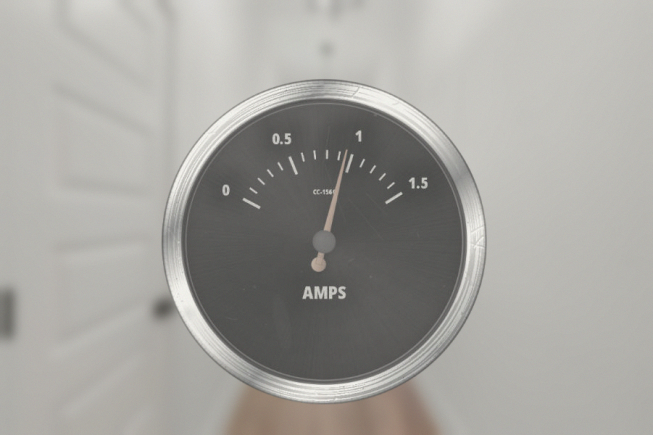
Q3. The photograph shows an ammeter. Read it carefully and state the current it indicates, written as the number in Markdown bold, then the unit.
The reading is **0.95** A
